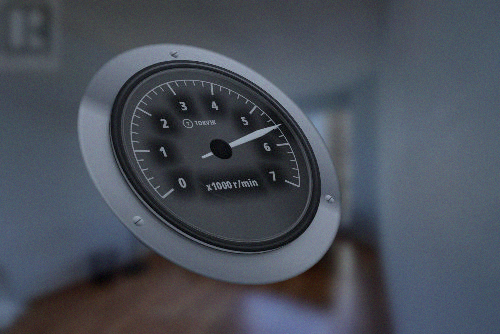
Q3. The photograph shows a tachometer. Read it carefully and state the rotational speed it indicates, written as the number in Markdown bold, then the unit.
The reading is **5600** rpm
